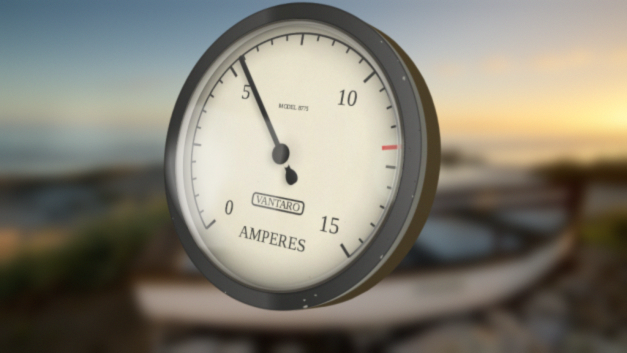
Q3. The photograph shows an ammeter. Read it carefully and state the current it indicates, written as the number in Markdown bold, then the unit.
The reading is **5.5** A
